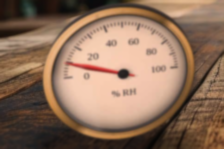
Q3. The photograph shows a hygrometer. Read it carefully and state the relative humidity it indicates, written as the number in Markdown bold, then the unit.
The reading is **10** %
